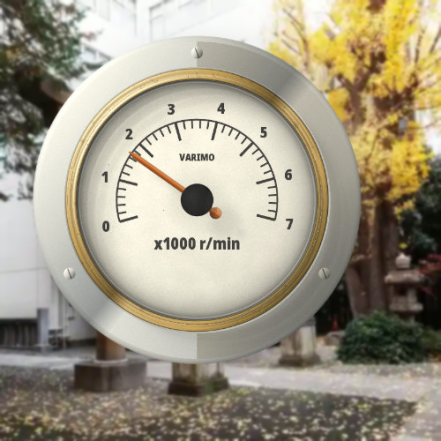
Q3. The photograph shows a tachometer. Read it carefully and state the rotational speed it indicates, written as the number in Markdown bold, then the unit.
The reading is **1700** rpm
